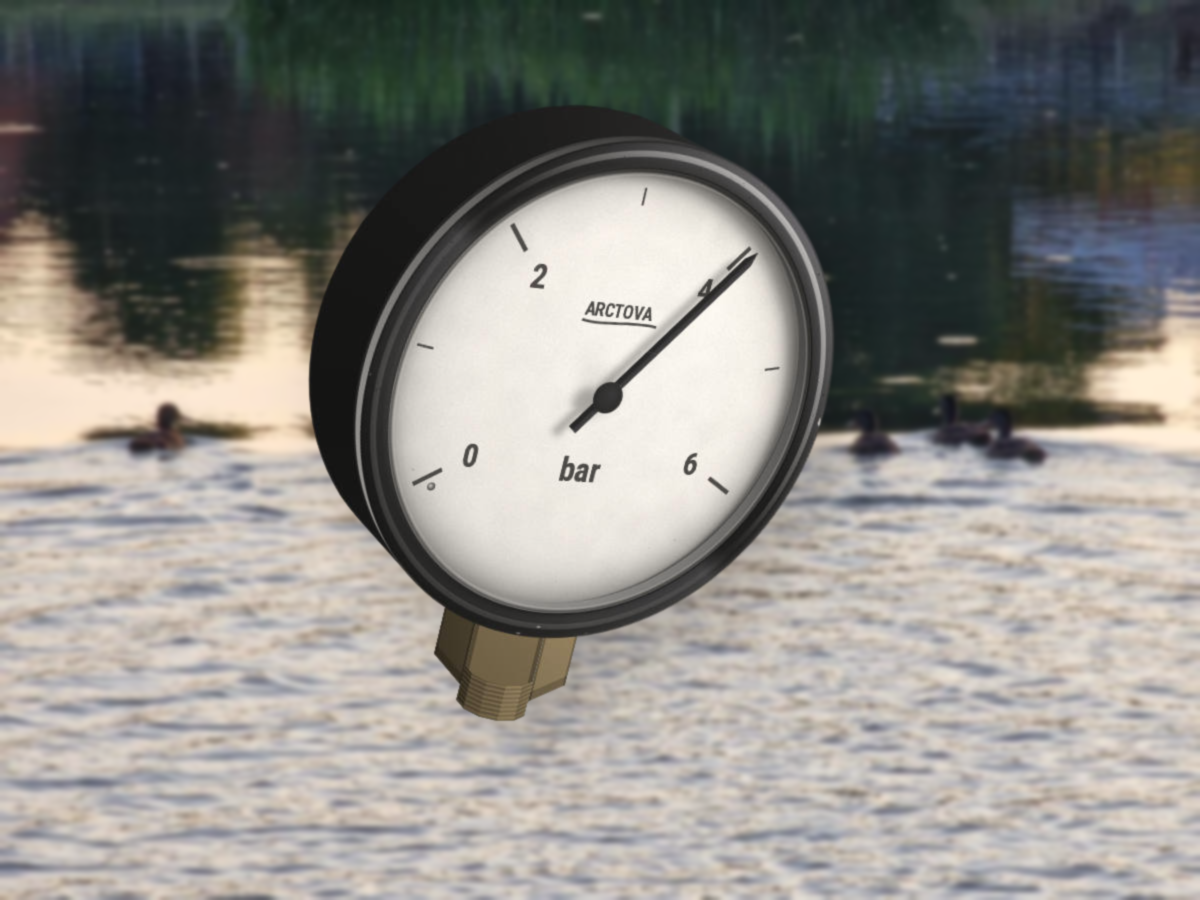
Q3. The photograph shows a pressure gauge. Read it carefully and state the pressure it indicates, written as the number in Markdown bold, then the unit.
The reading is **4** bar
